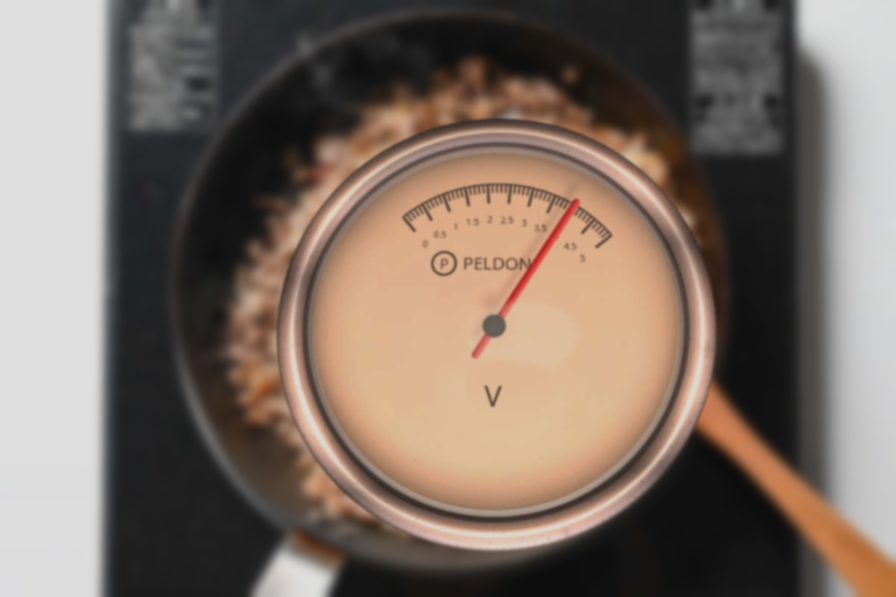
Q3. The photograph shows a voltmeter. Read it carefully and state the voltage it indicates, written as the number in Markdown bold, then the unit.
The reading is **4** V
